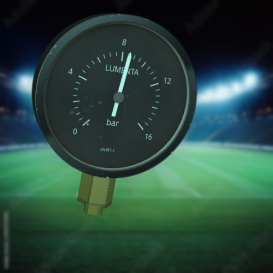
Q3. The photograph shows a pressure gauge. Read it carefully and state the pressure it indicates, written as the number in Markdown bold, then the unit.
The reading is **8.5** bar
